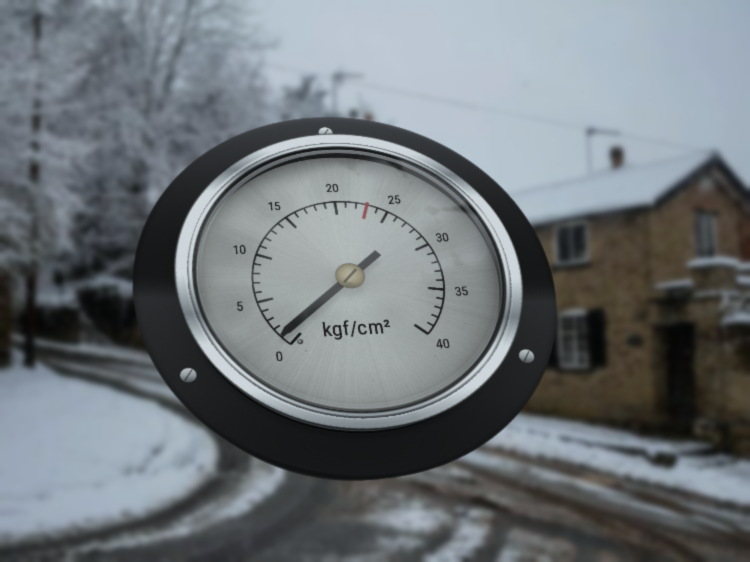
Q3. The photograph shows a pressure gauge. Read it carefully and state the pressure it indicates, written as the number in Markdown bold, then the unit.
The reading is **1** kg/cm²
